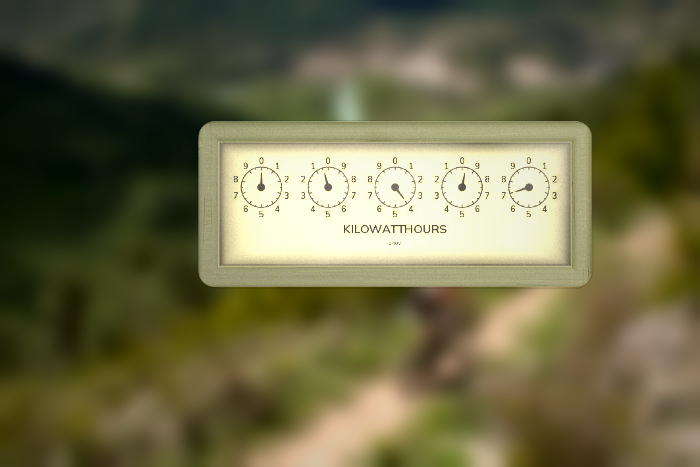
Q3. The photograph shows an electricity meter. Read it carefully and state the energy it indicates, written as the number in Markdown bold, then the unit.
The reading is **397** kWh
